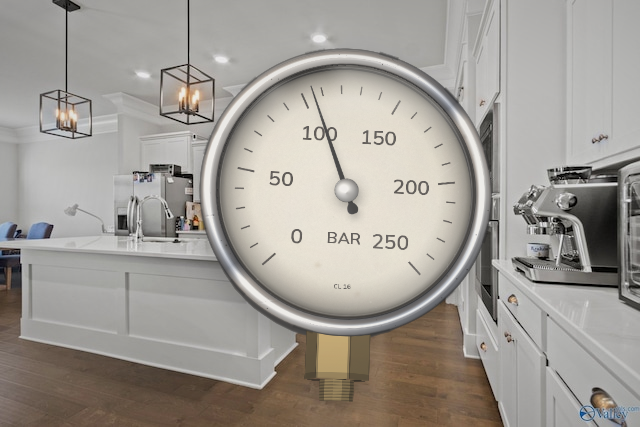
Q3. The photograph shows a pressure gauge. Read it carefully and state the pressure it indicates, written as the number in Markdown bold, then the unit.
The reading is **105** bar
